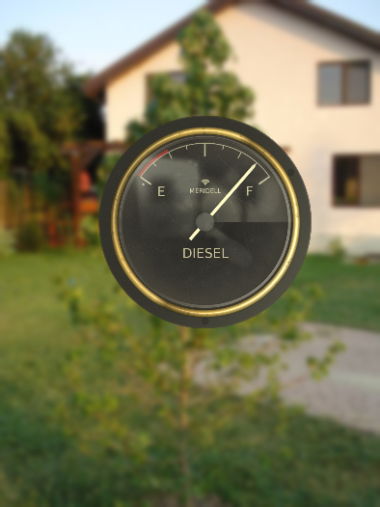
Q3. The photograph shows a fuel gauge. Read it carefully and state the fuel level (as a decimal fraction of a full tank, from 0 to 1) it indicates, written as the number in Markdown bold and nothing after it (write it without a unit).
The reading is **0.875**
